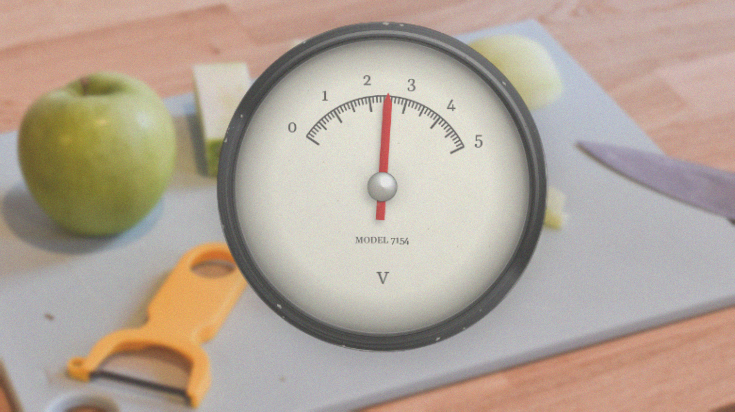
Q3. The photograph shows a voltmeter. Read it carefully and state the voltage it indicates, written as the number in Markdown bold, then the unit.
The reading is **2.5** V
